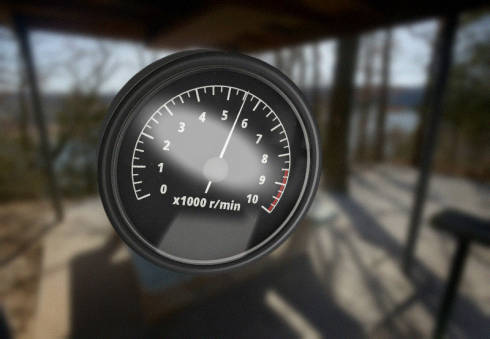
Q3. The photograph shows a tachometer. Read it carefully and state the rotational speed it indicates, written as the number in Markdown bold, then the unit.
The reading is **5500** rpm
